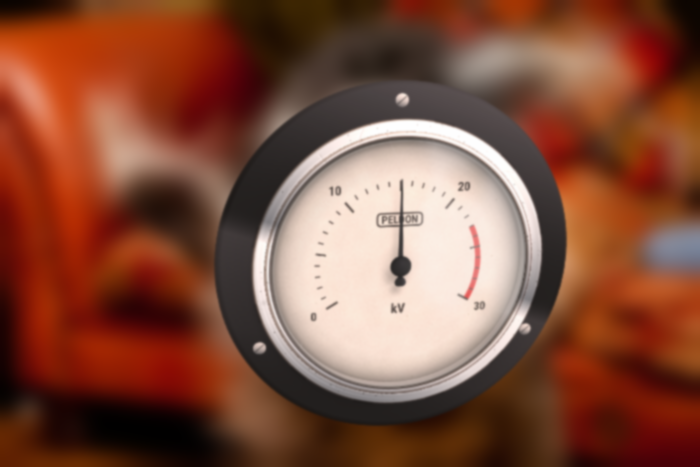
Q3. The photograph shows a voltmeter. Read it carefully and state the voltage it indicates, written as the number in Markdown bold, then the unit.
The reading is **15** kV
